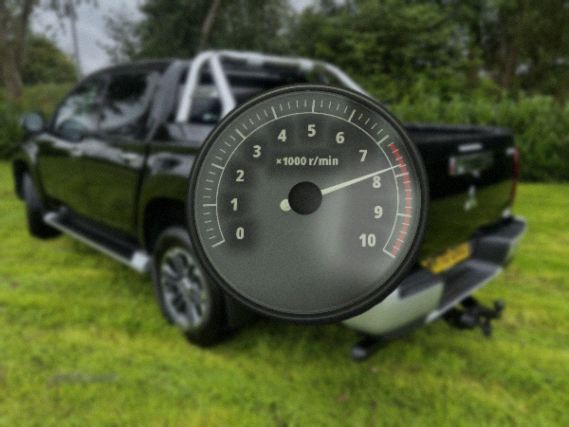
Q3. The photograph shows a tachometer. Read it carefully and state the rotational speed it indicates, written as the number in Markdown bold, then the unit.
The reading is **7800** rpm
